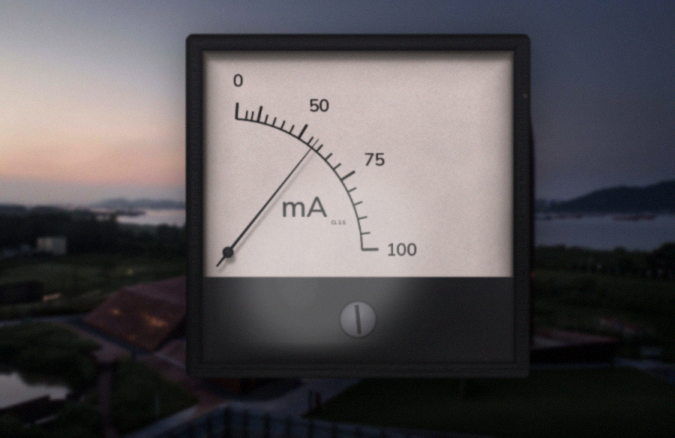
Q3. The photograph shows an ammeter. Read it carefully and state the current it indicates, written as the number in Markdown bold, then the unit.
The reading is **57.5** mA
